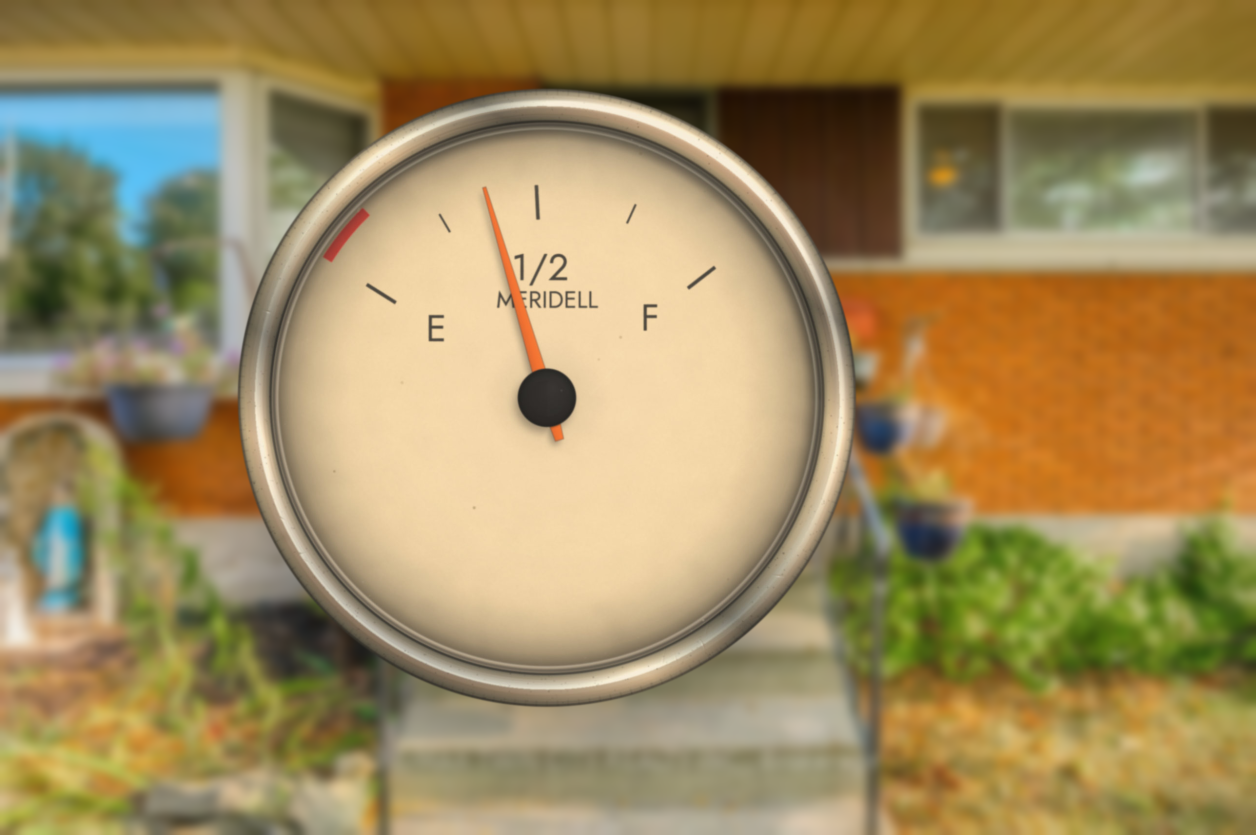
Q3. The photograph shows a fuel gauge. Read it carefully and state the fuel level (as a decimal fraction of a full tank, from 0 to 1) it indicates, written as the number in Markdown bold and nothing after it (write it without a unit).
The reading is **0.375**
